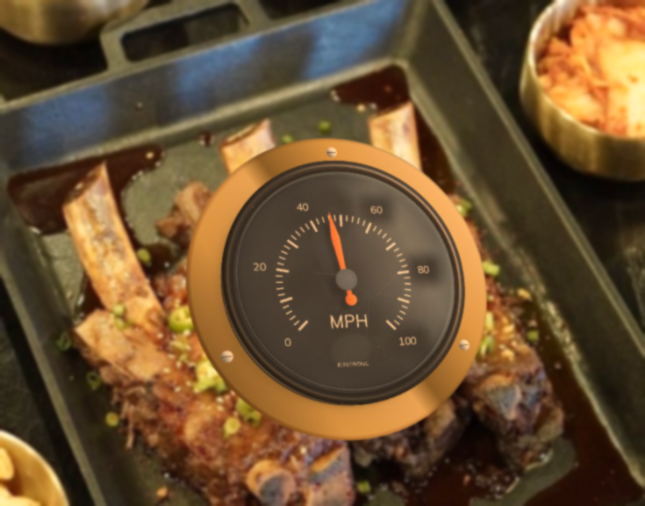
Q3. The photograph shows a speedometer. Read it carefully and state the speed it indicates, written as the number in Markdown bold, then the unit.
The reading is **46** mph
